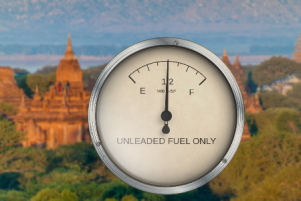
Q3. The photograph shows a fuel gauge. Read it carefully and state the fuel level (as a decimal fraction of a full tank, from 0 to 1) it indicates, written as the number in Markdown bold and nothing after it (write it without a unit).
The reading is **0.5**
